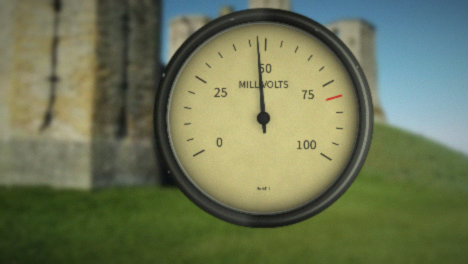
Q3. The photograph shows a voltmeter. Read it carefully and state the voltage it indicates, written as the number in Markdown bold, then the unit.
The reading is **47.5** mV
